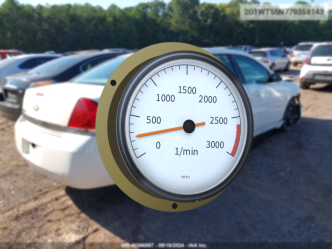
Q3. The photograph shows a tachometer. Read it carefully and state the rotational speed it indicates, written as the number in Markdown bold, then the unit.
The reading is **250** rpm
